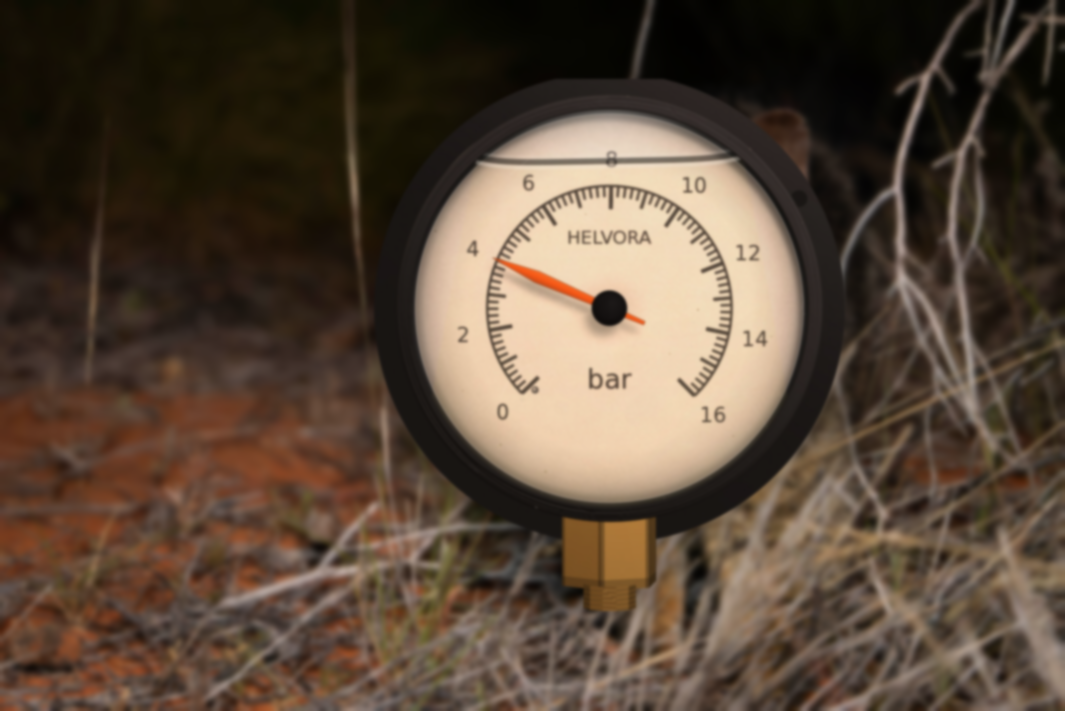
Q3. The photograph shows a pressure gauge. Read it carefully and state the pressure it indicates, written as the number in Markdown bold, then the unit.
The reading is **4** bar
